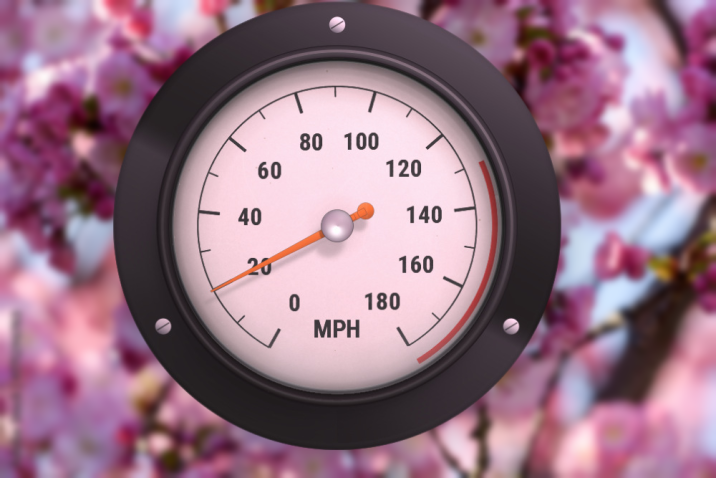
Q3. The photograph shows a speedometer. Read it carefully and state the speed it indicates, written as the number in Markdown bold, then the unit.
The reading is **20** mph
